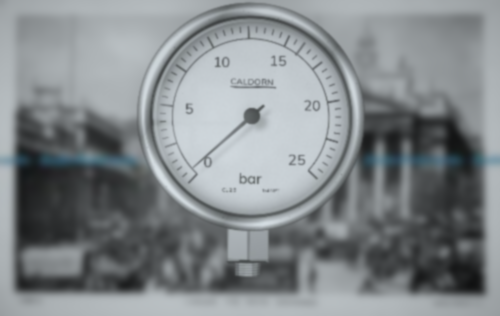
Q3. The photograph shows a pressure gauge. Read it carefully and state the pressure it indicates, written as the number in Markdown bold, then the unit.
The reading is **0.5** bar
